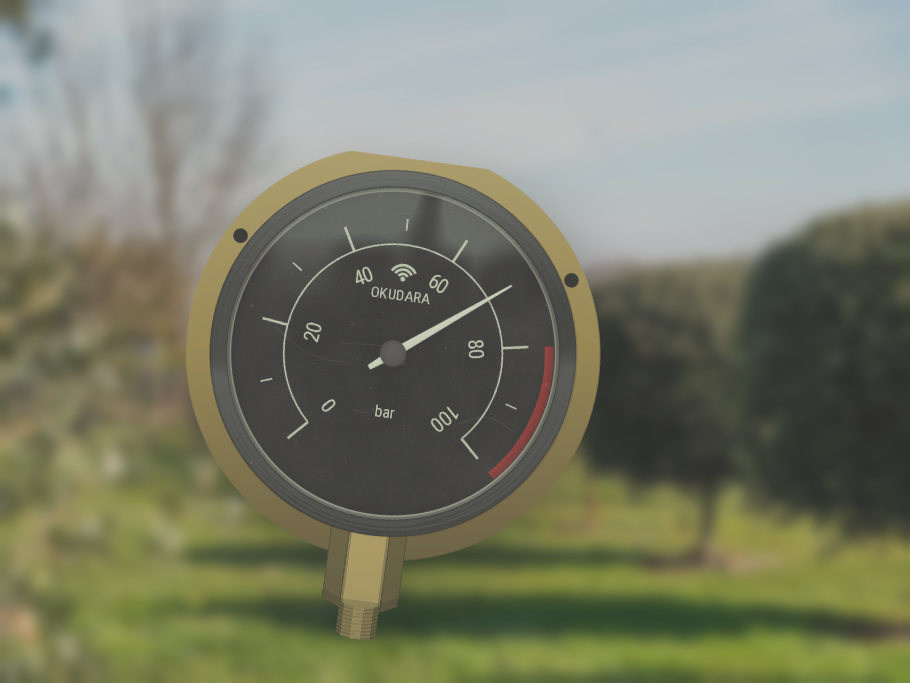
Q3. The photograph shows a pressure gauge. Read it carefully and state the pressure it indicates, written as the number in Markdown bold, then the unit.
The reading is **70** bar
